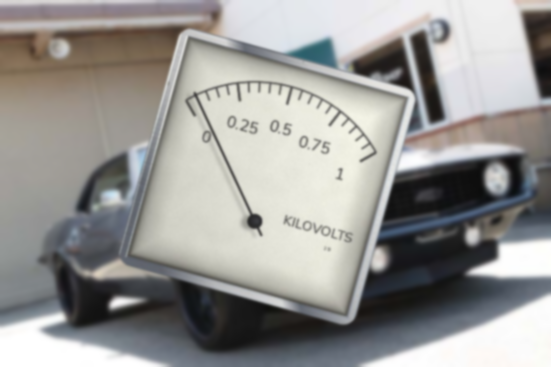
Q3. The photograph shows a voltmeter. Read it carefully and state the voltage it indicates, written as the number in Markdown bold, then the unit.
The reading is **0.05** kV
